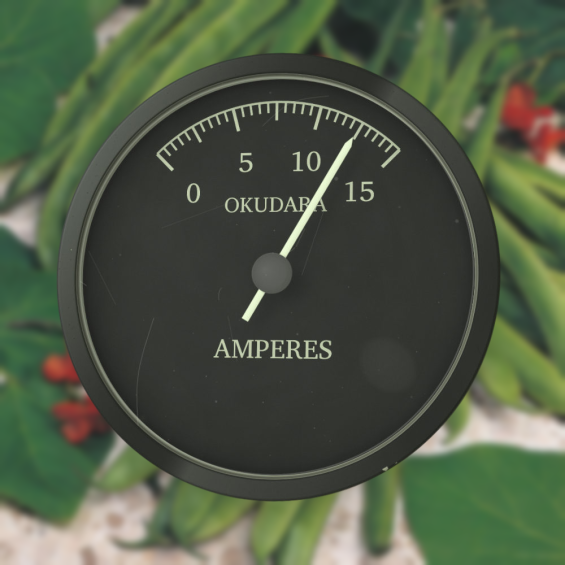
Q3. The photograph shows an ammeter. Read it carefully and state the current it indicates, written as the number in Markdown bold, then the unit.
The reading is **12.5** A
